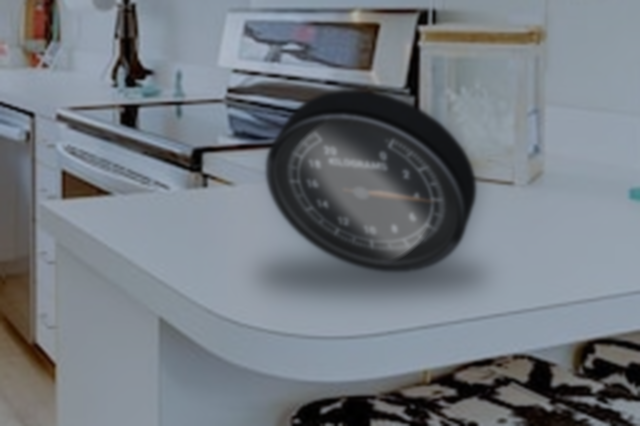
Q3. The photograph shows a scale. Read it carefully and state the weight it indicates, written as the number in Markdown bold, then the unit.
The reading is **4** kg
